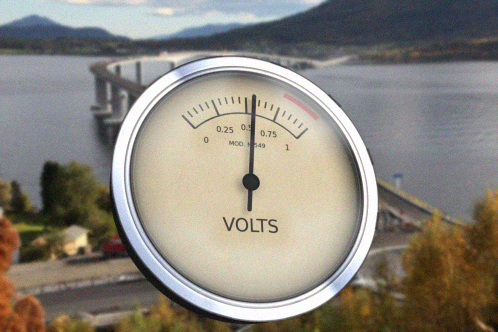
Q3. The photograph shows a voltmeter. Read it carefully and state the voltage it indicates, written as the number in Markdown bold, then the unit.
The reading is **0.55** V
